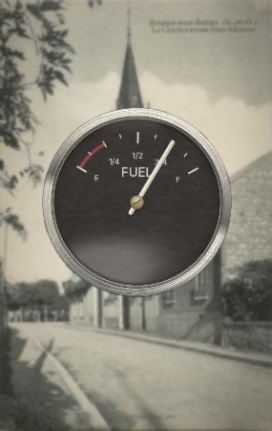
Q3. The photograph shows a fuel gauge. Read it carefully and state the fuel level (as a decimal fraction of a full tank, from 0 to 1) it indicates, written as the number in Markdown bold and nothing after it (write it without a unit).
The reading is **0.75**
